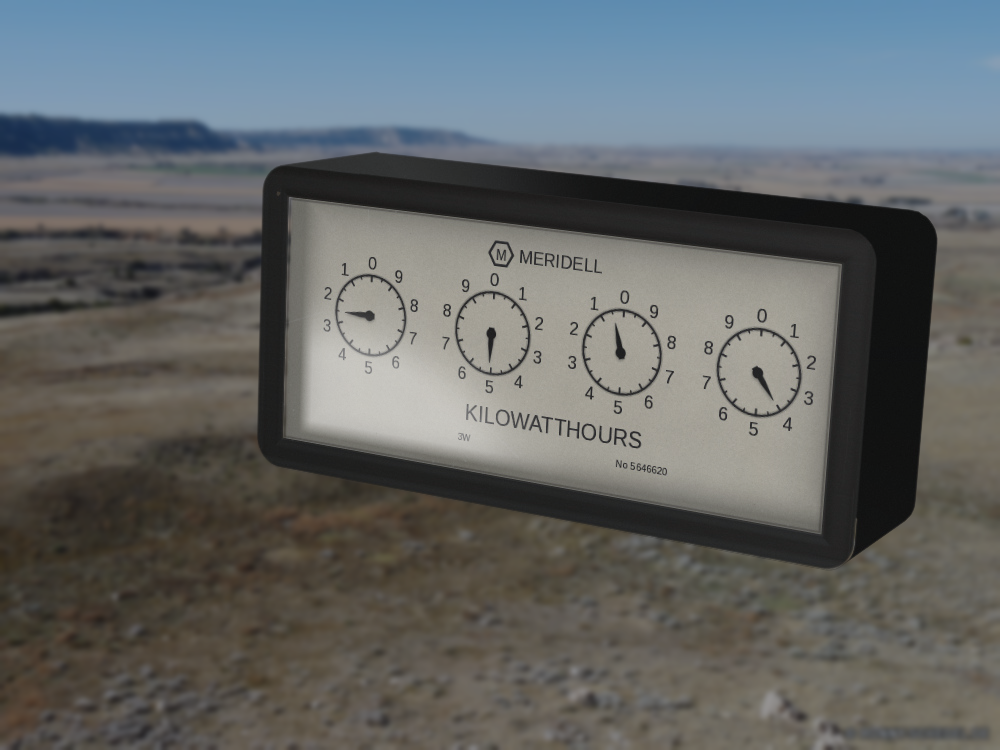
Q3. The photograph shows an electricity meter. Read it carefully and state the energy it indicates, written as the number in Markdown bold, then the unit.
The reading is **2504** kWh
